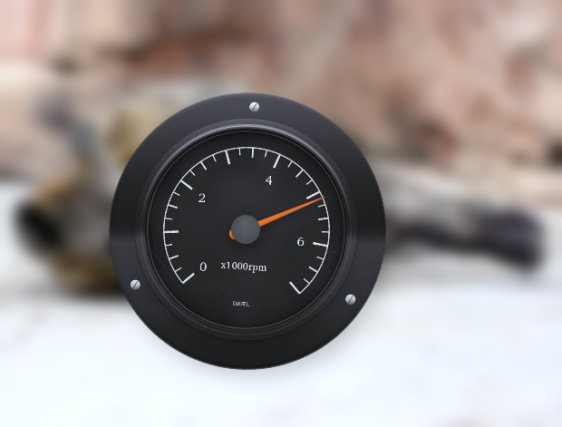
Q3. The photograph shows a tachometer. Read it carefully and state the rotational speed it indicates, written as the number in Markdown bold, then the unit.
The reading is **5125** rpm
